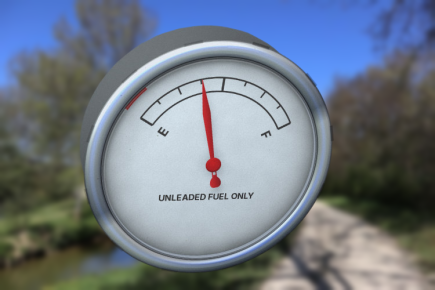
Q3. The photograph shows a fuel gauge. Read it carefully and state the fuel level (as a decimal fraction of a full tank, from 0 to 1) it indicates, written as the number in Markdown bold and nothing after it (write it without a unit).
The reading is **0.375**
